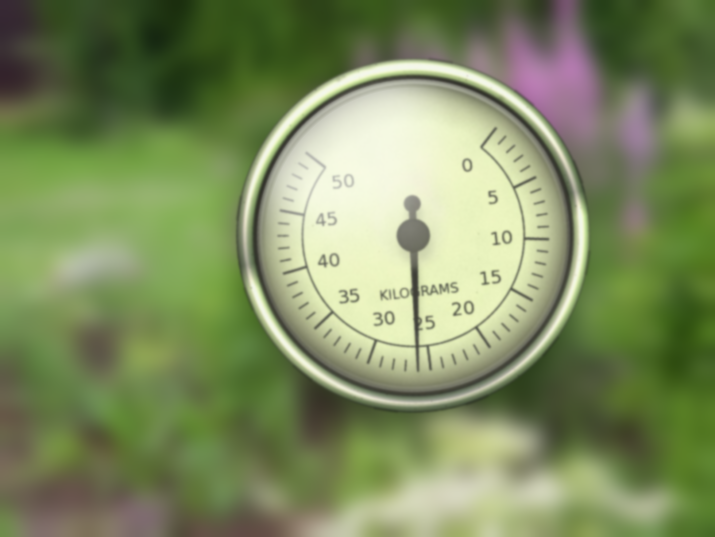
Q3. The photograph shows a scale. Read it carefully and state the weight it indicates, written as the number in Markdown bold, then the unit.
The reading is **26** kg
